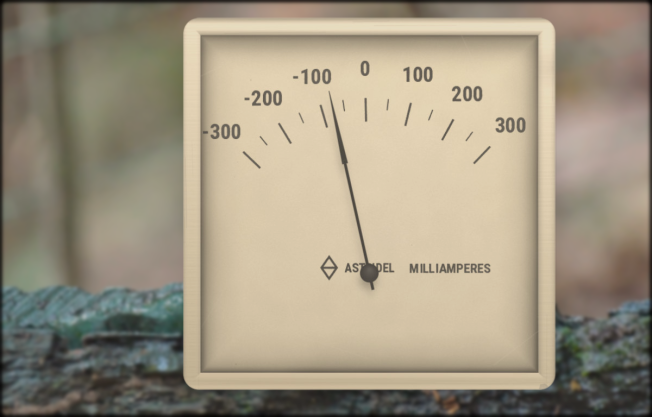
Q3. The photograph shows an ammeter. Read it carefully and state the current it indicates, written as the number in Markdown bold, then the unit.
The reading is **-75** mA
